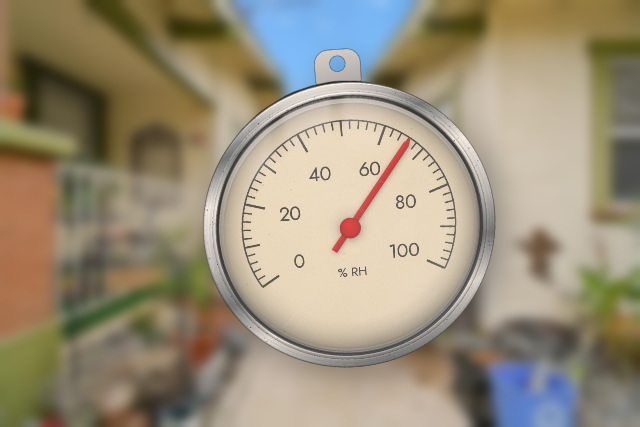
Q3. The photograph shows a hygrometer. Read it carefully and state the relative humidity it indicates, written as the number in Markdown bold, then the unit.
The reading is **66** %
